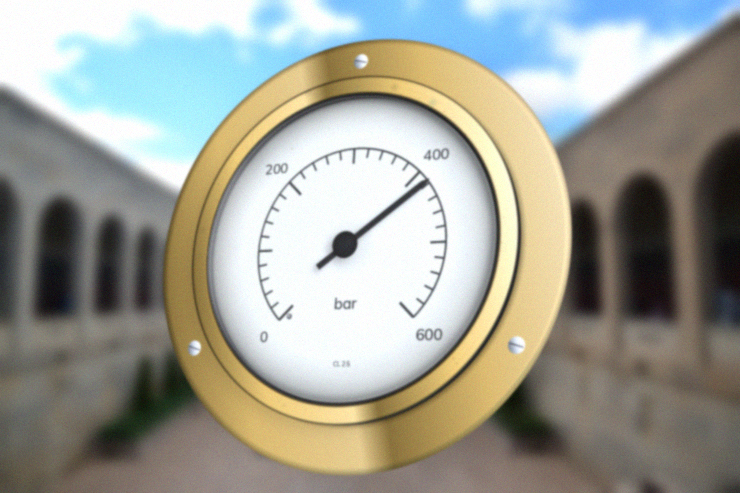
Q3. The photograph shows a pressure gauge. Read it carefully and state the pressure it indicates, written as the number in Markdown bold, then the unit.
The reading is **420** bar
